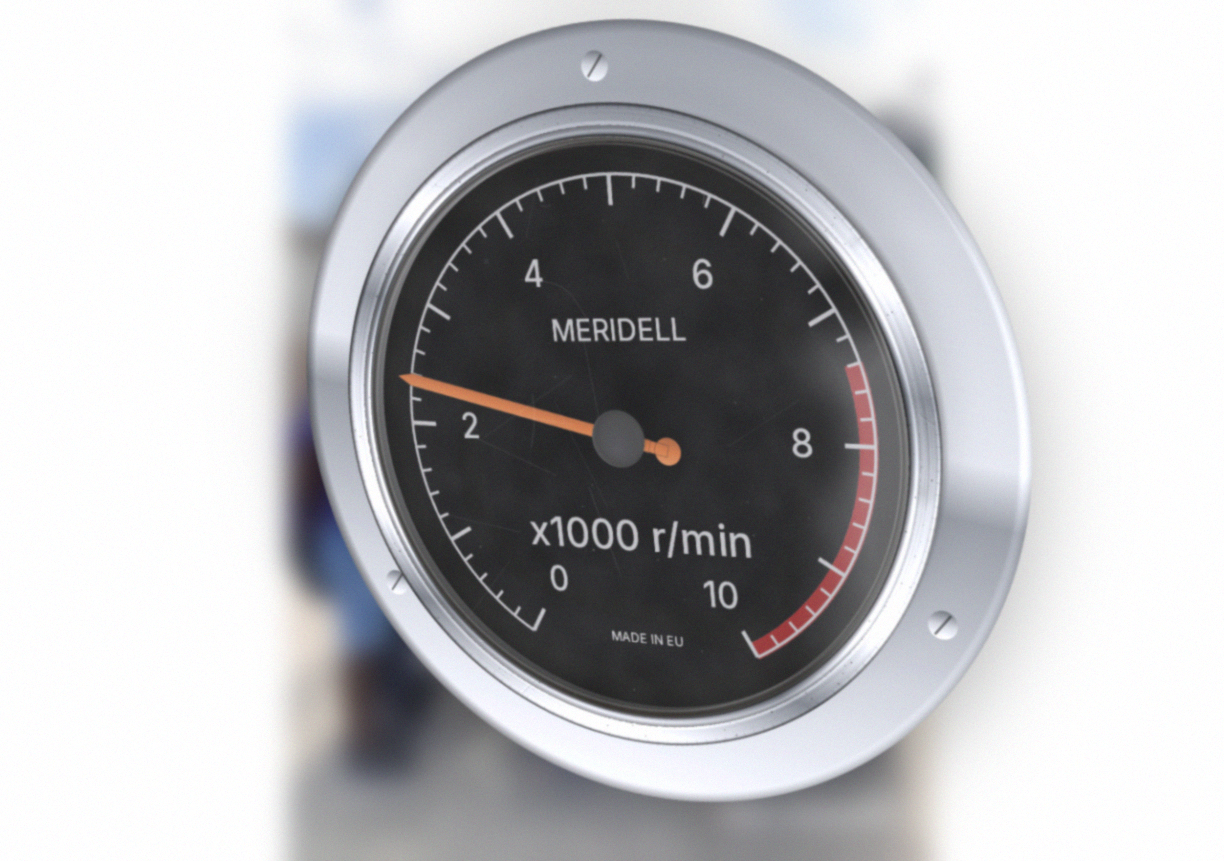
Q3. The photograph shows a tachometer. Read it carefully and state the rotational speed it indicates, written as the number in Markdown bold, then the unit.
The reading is **2400** rpm
